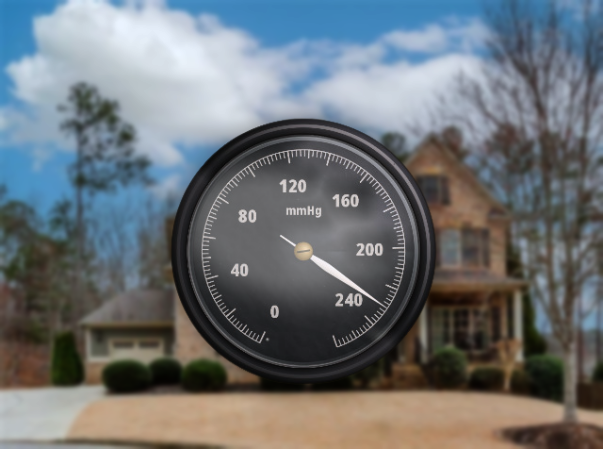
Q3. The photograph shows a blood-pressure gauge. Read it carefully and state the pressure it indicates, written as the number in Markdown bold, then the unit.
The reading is **230** mmHg
